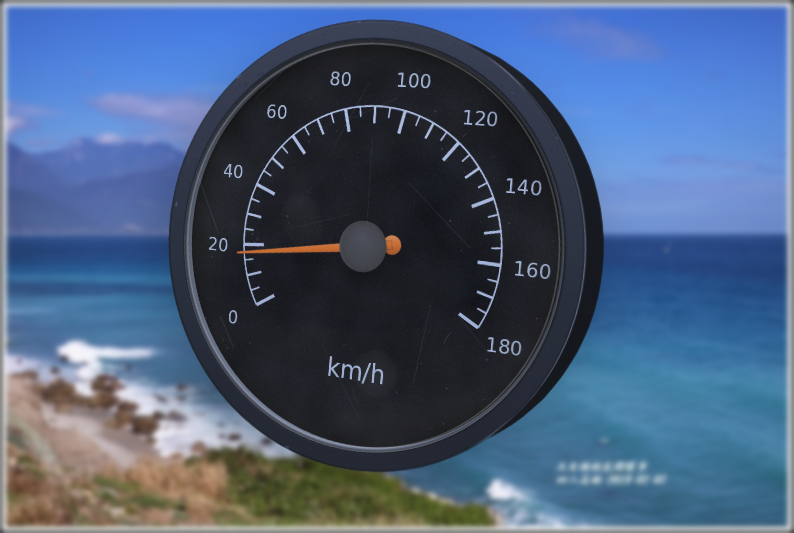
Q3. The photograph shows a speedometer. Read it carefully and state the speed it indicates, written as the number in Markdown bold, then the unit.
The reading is **17.5** km/h
